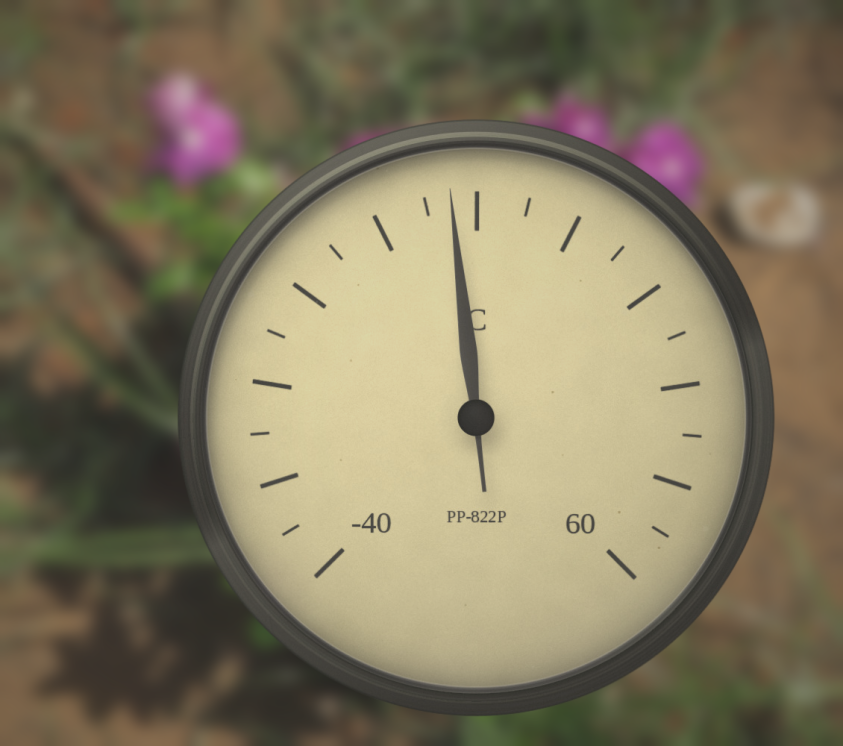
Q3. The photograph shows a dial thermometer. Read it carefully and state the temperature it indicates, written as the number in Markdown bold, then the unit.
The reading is **7.5** °C
